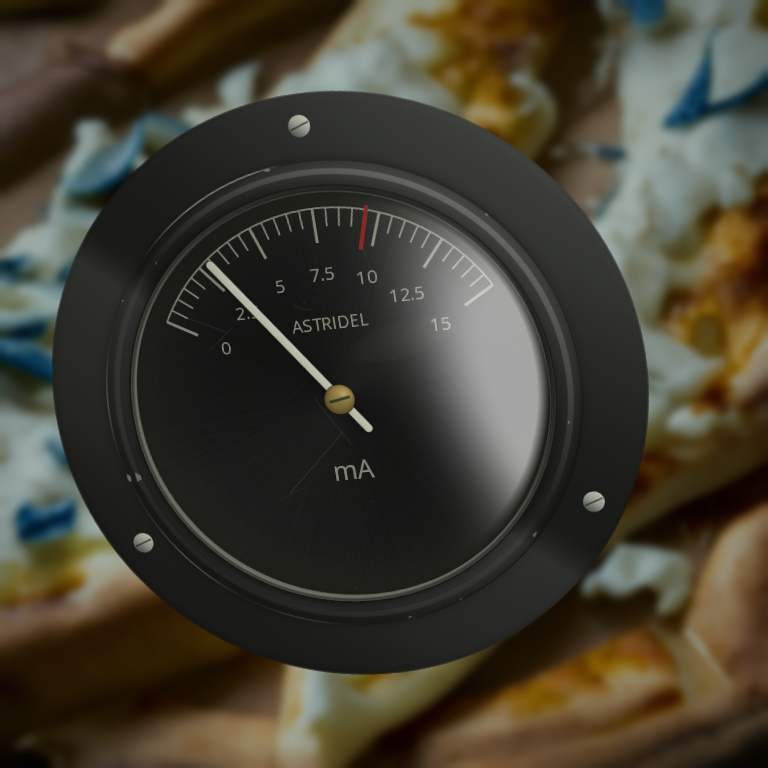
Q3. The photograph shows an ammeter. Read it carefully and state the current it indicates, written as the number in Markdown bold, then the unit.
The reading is **3** mA
